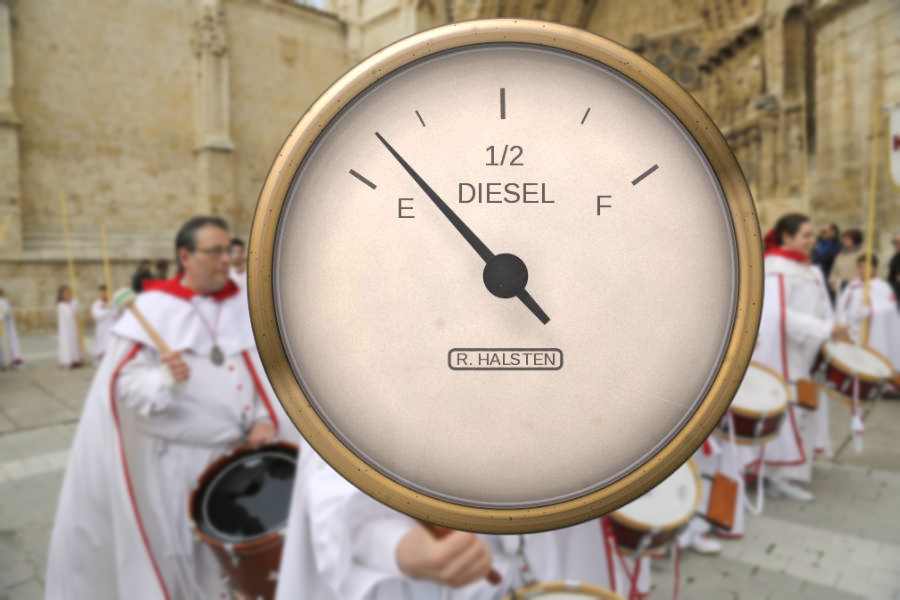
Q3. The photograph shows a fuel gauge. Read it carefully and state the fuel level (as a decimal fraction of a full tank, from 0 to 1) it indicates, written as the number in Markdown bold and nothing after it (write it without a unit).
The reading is **0.125**
